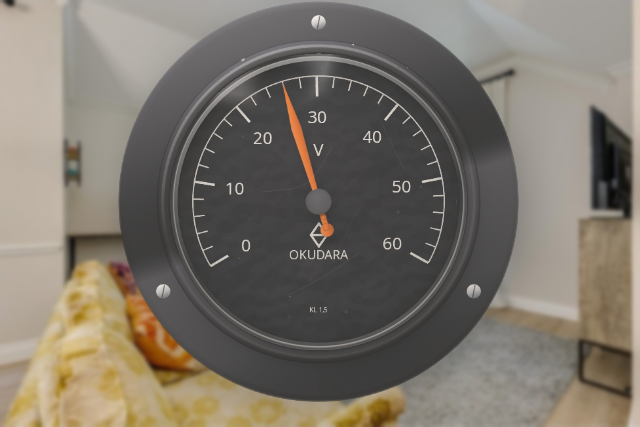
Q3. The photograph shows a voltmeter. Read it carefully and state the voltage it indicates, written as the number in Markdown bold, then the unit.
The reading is **26** V
